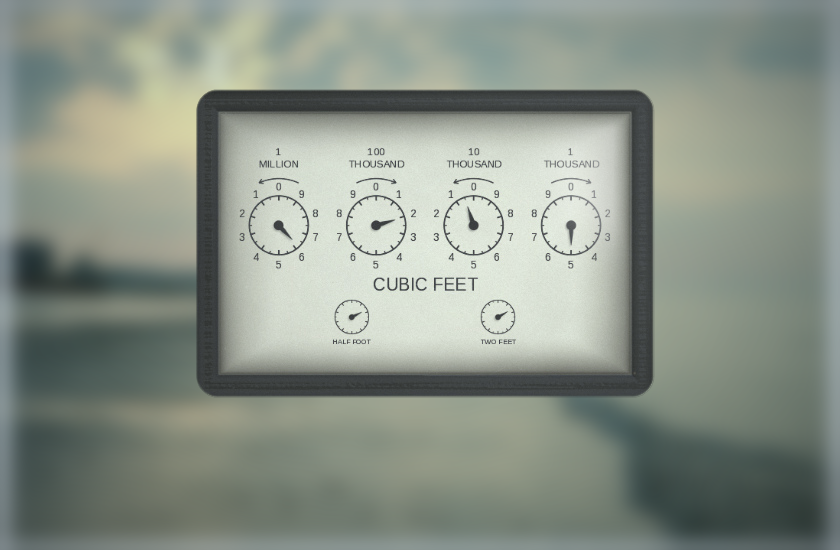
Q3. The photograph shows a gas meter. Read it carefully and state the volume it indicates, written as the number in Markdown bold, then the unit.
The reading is **620500** ft³
